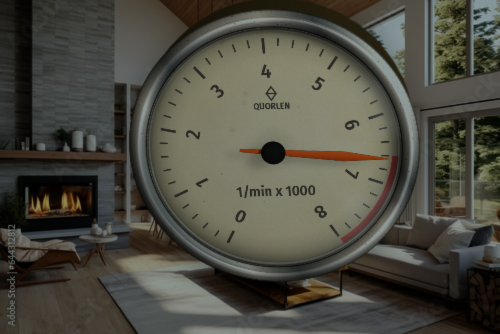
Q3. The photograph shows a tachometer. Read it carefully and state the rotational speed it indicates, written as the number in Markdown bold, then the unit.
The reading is **6600** rpm
